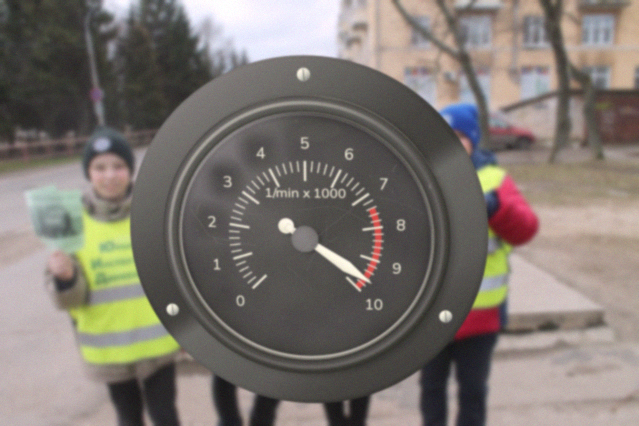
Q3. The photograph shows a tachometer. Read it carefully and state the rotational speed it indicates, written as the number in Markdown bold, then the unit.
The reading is **9600** rpm
